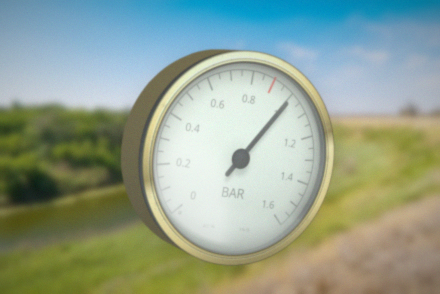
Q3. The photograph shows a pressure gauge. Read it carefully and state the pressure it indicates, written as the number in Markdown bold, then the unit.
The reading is **1** bar
